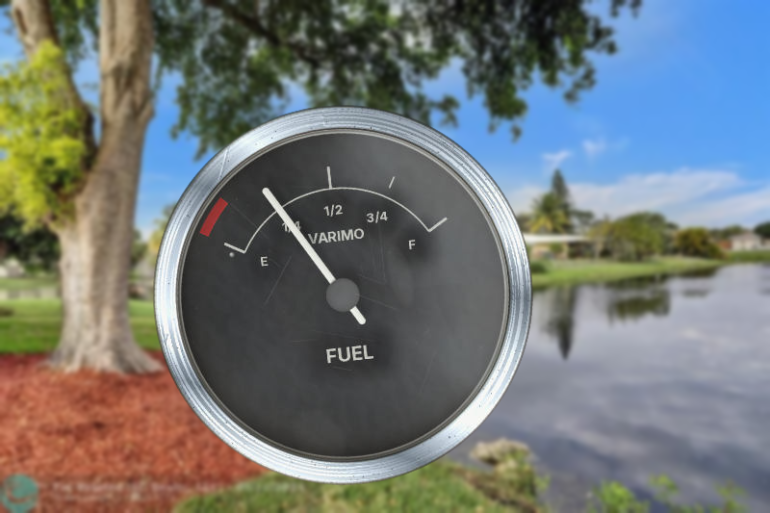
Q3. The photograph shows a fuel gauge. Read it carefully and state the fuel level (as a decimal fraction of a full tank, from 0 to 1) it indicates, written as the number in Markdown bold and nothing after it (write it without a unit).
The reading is **0.25**
